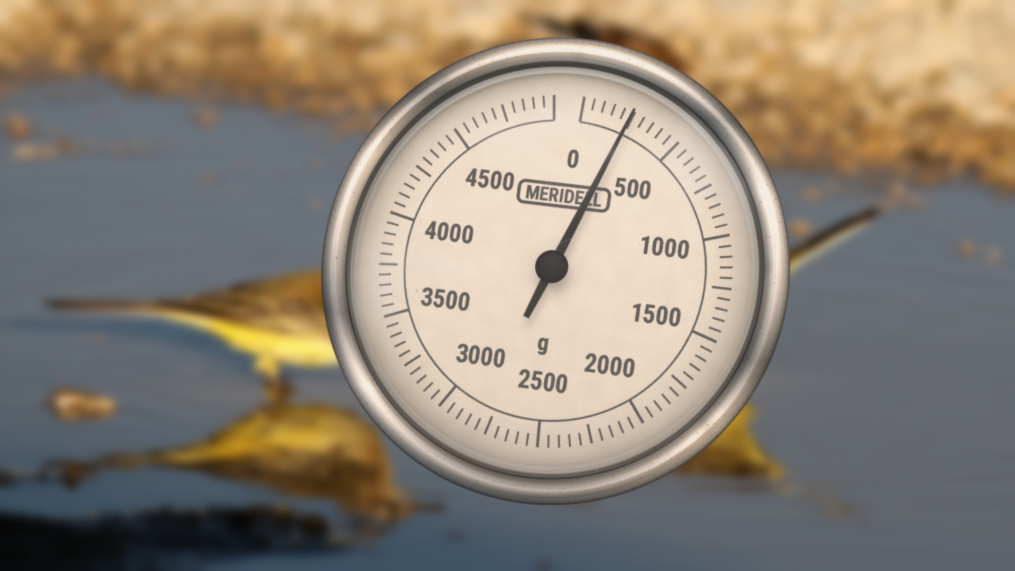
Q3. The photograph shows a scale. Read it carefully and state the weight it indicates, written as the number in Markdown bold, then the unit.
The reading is **250** g
